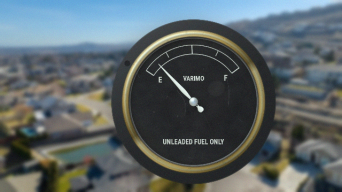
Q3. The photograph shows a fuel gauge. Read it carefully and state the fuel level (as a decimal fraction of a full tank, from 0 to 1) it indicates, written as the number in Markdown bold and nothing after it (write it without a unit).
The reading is **0.125**
